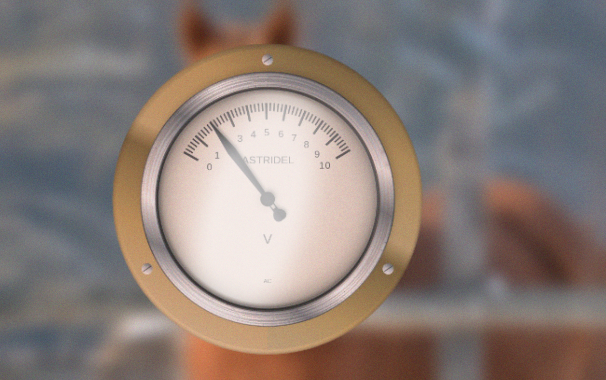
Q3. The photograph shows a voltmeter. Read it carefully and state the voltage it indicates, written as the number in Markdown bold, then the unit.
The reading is **2** V
